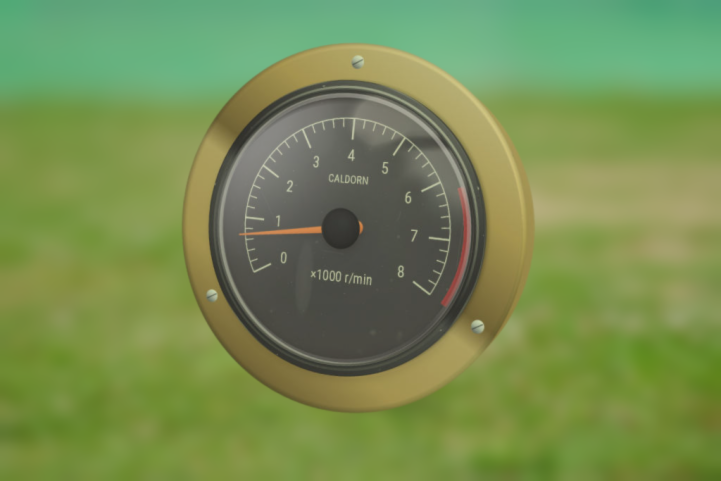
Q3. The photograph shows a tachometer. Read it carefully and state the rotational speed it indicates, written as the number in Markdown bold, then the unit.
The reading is **700** rpm
